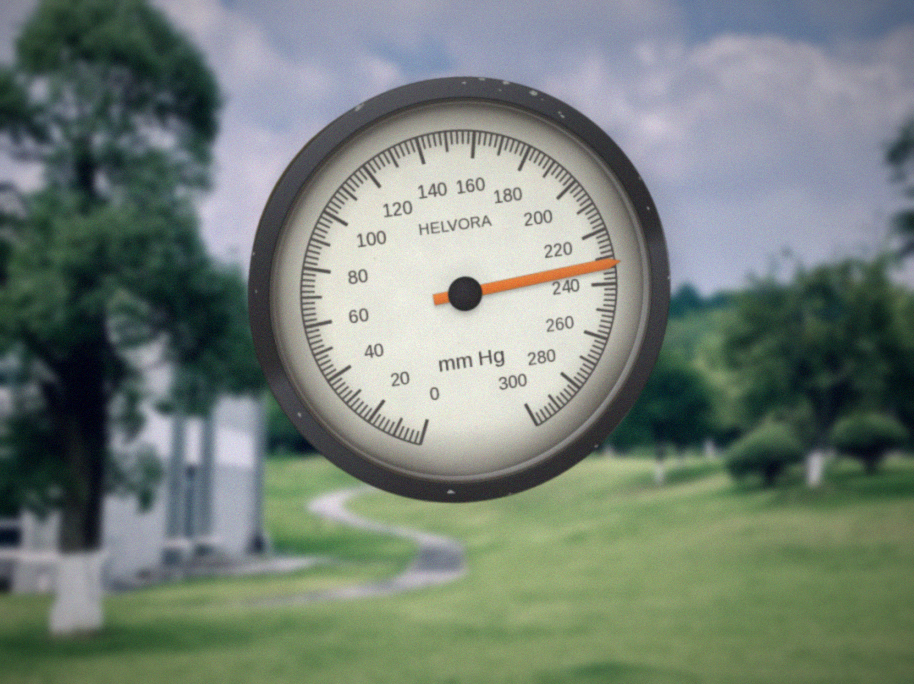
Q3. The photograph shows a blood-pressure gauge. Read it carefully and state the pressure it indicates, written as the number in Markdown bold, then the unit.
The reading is **232** mmHg
